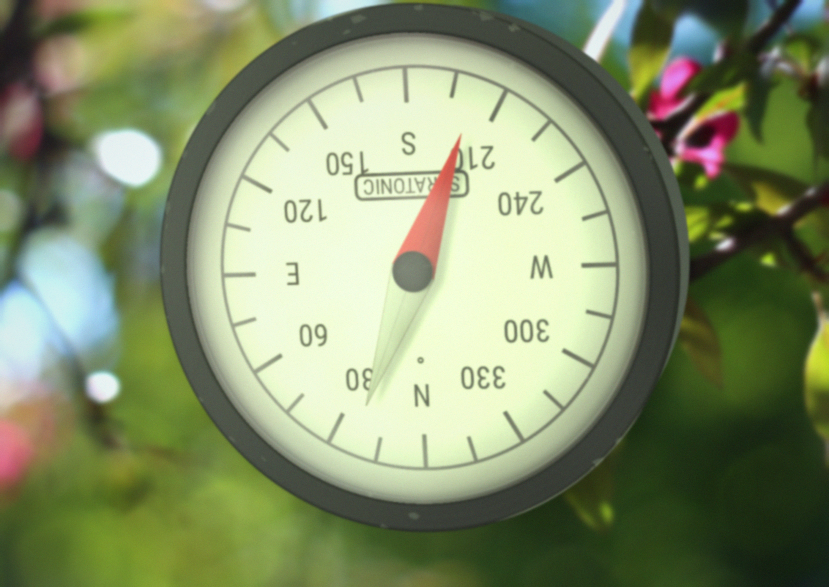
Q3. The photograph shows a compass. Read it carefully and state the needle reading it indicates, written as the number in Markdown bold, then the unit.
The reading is **202.5** °
